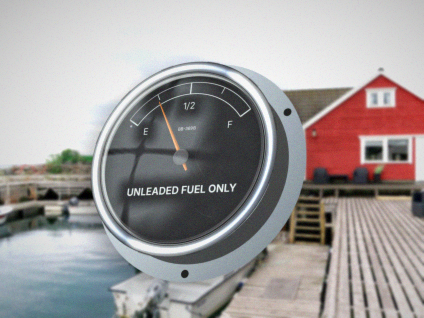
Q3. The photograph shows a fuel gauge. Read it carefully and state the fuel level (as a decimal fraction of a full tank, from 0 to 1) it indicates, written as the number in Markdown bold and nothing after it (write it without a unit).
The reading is **0.25**
